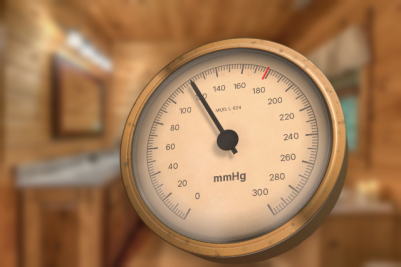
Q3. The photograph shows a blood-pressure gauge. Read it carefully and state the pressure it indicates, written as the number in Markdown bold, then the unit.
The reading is **120** mmHg
